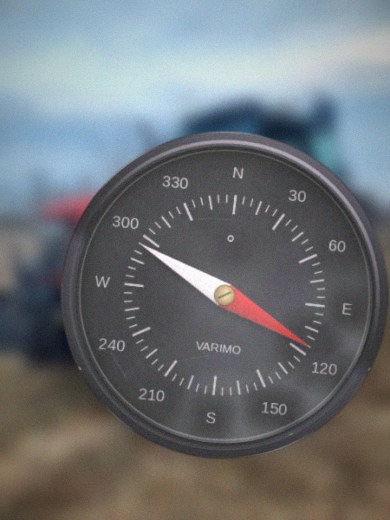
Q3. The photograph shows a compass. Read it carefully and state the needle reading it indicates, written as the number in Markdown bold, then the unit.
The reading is **115** °
